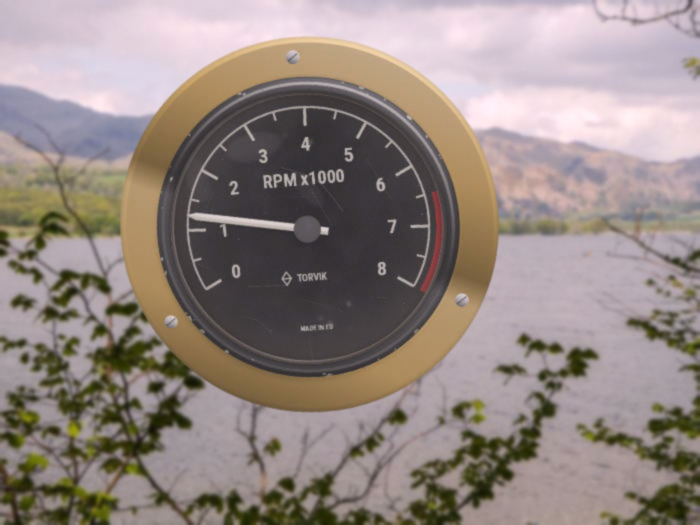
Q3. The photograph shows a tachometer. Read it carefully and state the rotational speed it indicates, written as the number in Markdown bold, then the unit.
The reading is **1250** rpm
